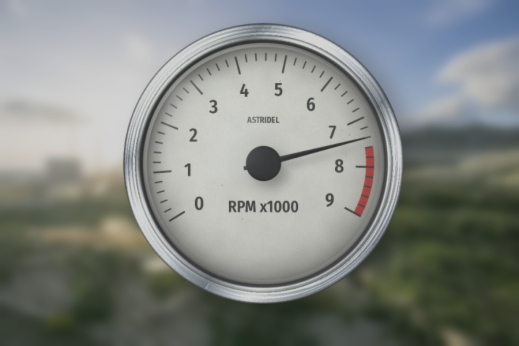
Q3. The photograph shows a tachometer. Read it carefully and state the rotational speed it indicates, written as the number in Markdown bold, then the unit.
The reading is **7400** rpm
